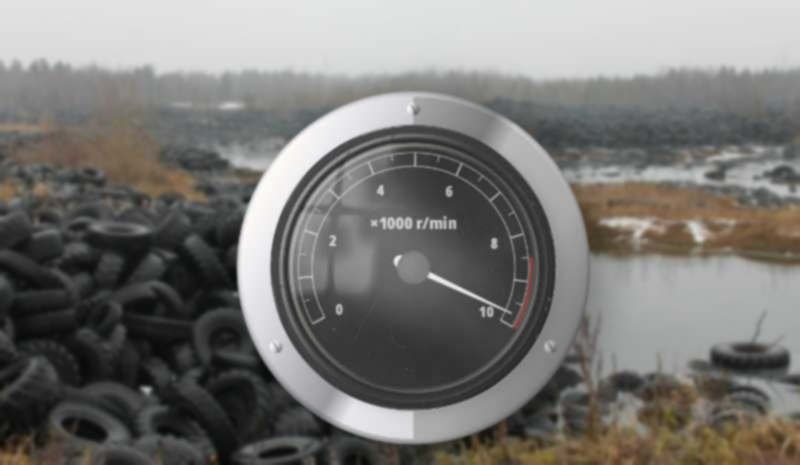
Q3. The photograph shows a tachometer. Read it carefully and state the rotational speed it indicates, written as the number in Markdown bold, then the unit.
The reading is **9750** rpm
